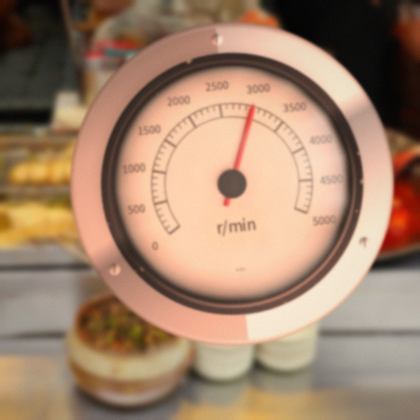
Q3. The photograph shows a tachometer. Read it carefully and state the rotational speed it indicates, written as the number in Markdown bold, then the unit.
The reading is **3000** rpm
